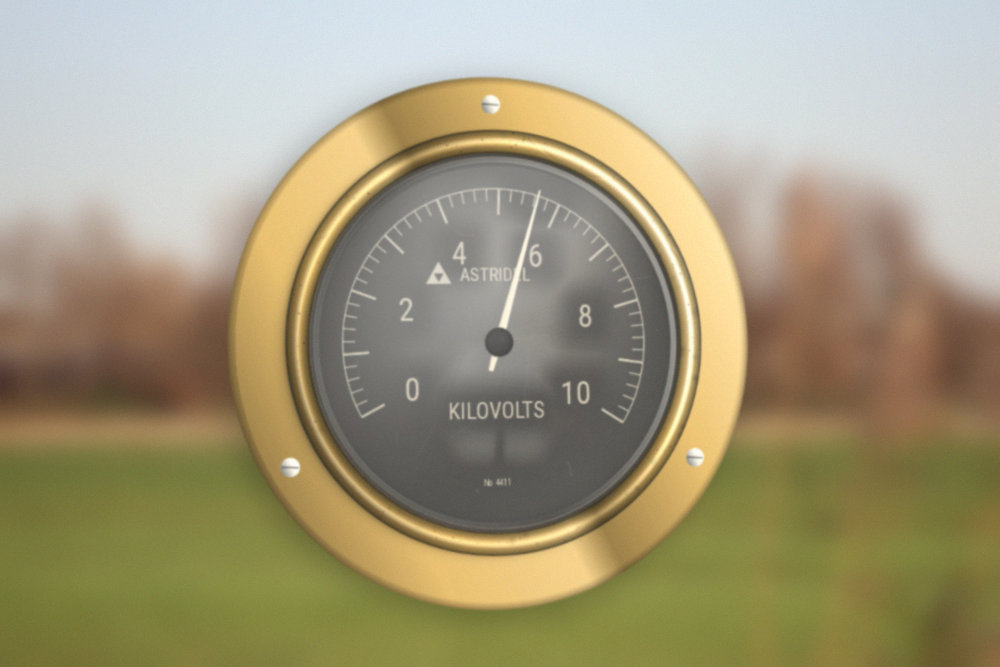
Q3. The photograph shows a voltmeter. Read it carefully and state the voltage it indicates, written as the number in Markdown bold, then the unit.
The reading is **5.6** kV
